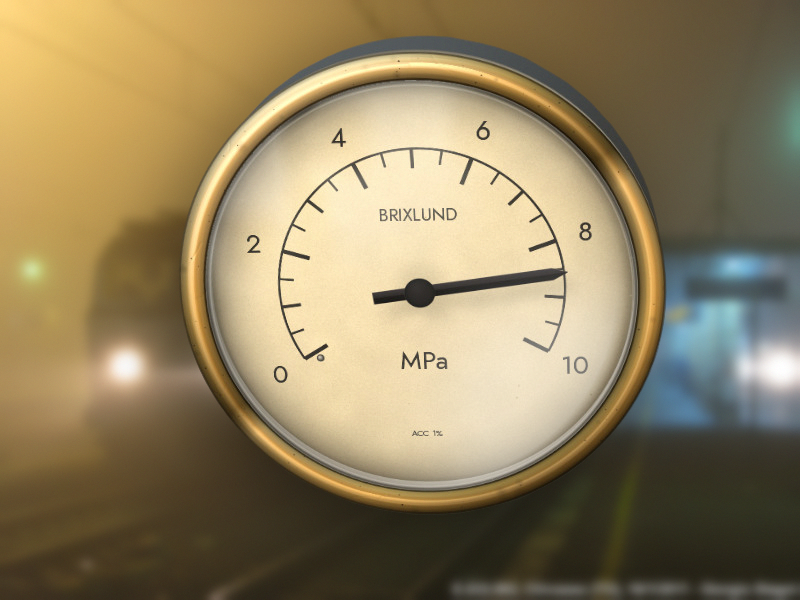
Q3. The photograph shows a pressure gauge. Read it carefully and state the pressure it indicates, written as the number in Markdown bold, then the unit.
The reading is **8.5** MPa
